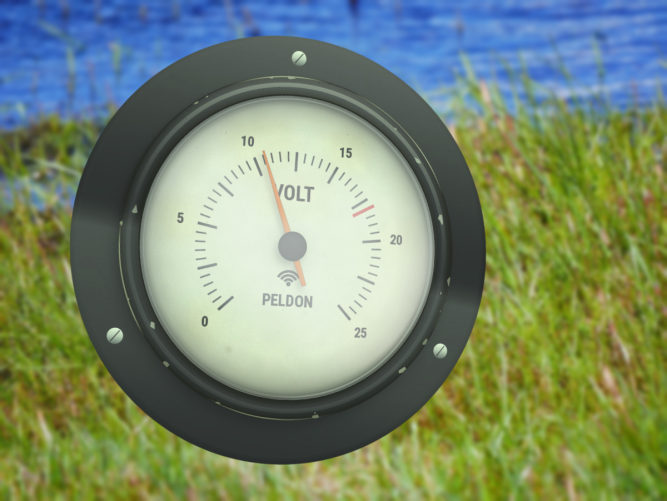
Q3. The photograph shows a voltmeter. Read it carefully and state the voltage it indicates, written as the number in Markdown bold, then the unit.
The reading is **10.5** V
